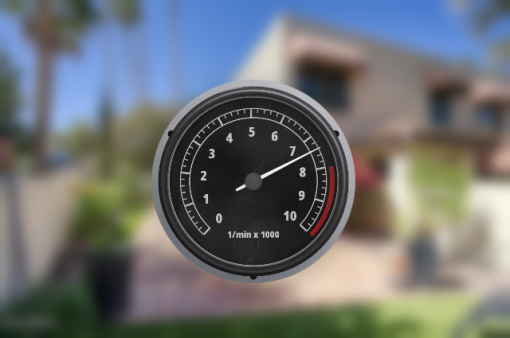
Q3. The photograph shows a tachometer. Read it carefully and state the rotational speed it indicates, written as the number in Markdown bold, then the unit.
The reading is **7400** rpm
